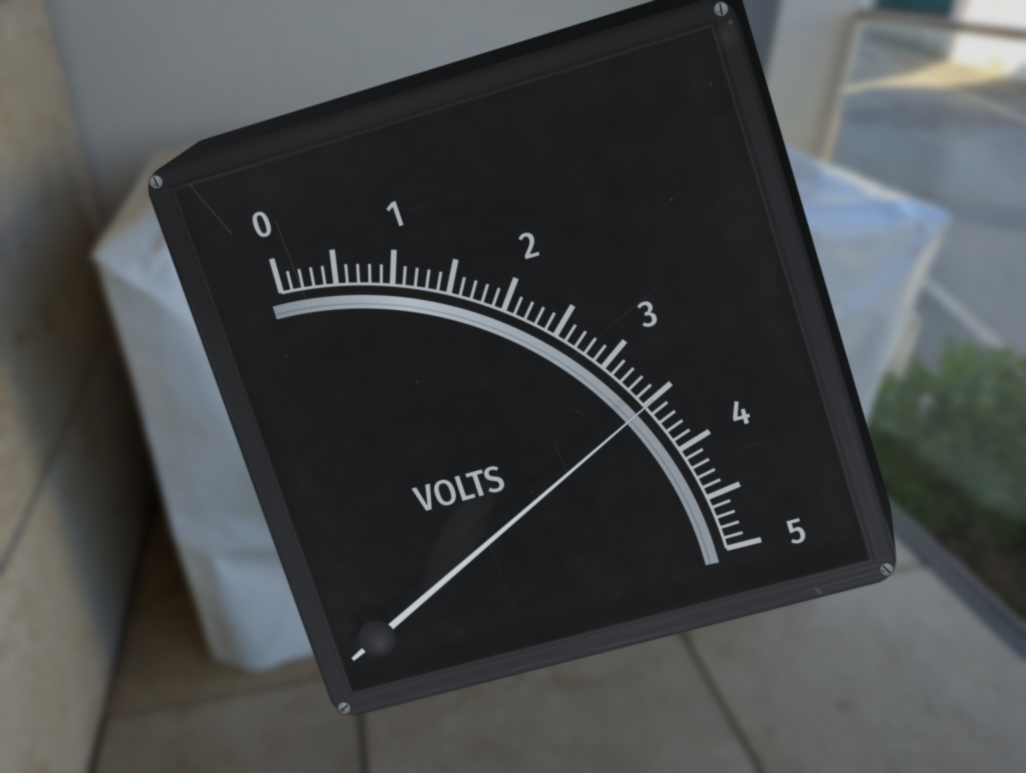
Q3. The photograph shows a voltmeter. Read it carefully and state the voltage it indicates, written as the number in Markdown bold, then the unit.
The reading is **3.5** V
